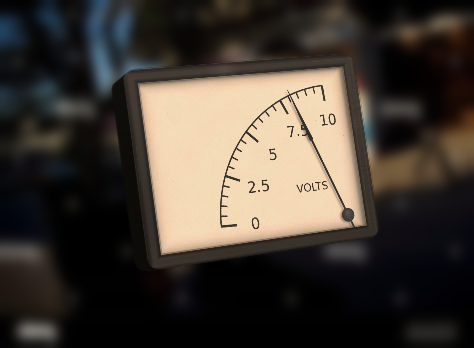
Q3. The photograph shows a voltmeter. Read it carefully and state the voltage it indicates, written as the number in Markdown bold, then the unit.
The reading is **8** V
